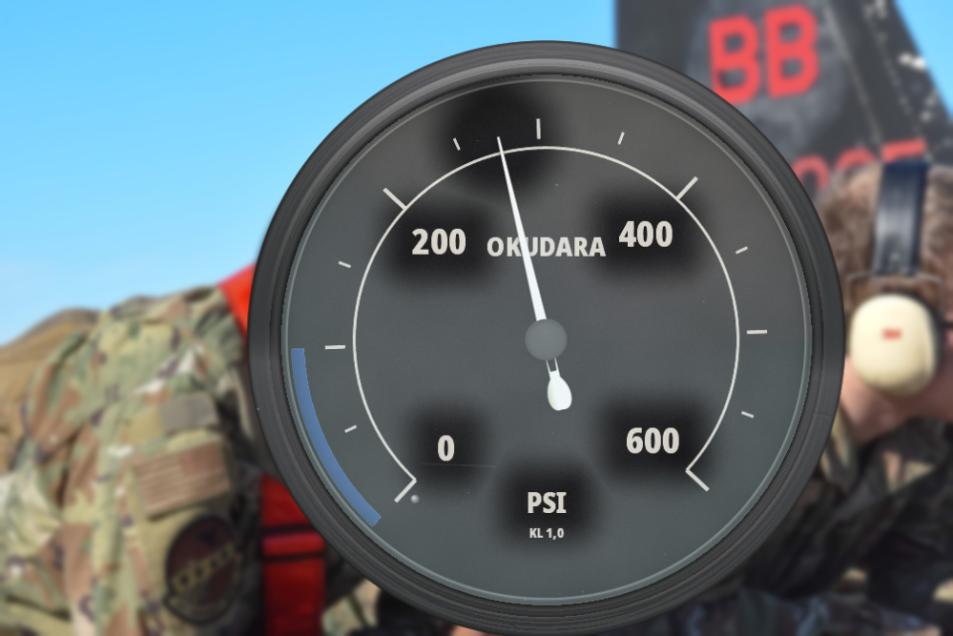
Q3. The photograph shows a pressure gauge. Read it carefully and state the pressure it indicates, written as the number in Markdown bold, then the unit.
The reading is **275** psi
